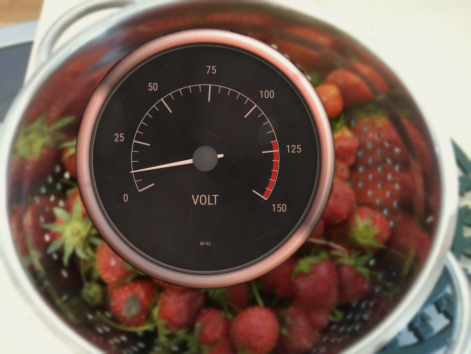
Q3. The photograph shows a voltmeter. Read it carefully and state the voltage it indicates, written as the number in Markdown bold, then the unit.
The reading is **10** V
